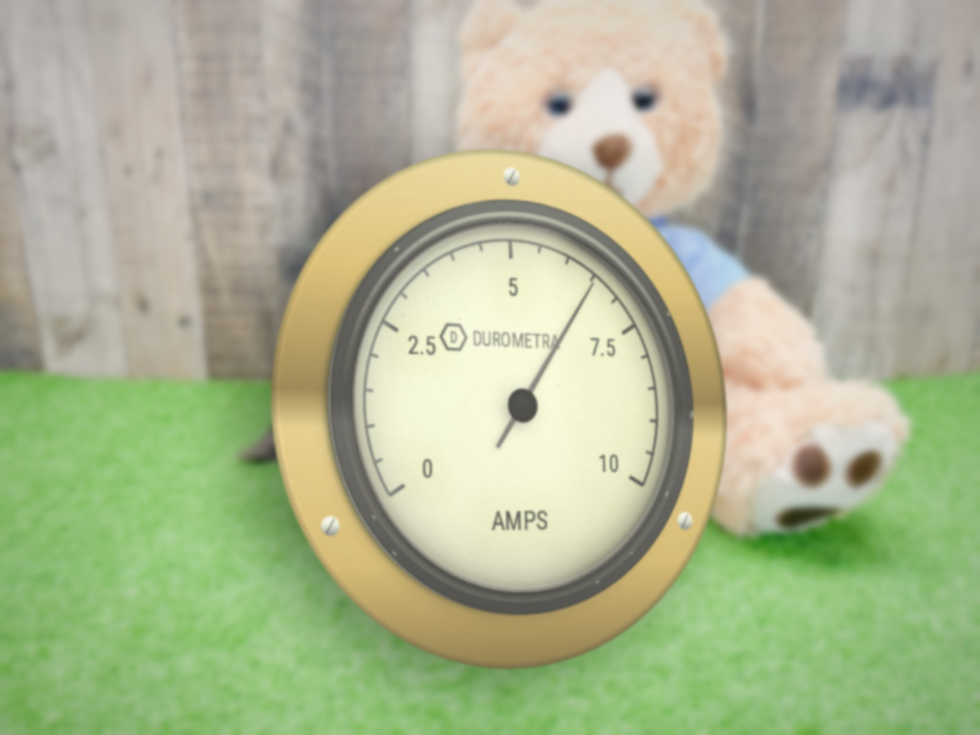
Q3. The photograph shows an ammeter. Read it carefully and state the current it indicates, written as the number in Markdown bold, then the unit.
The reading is **6.5** A
